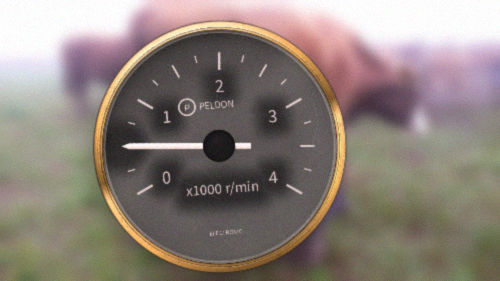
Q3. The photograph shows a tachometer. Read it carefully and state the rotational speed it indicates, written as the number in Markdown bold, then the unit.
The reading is **500** rpm
